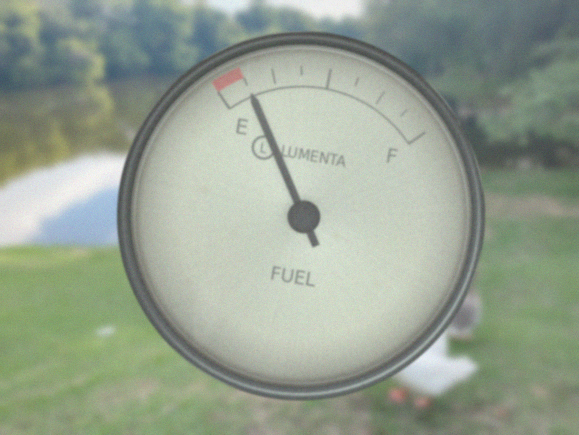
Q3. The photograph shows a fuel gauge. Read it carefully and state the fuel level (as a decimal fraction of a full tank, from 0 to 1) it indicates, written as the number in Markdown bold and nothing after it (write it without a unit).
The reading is **0.125**
